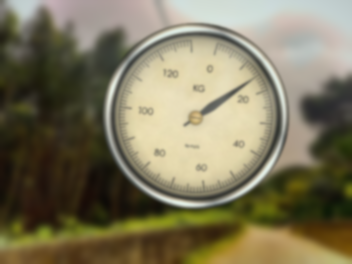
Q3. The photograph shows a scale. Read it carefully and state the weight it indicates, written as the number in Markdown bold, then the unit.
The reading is **15** kg
